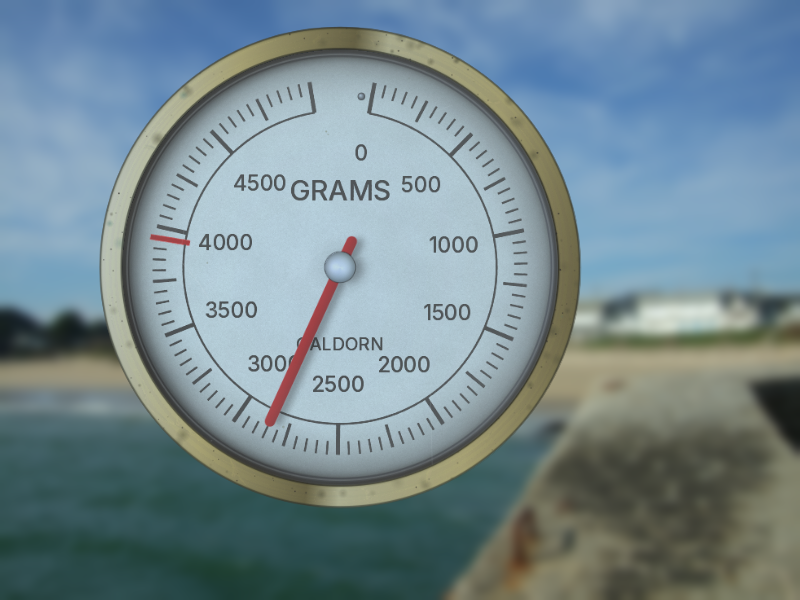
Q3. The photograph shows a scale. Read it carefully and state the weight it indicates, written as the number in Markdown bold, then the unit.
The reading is **2850** g
